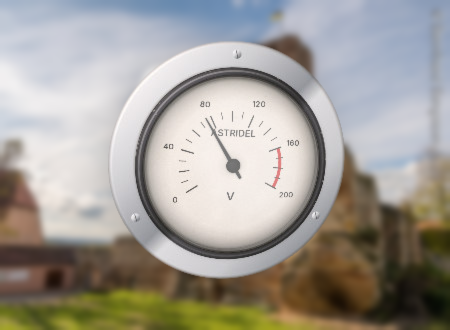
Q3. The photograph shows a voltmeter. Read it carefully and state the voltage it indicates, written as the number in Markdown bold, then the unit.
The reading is **75** V
